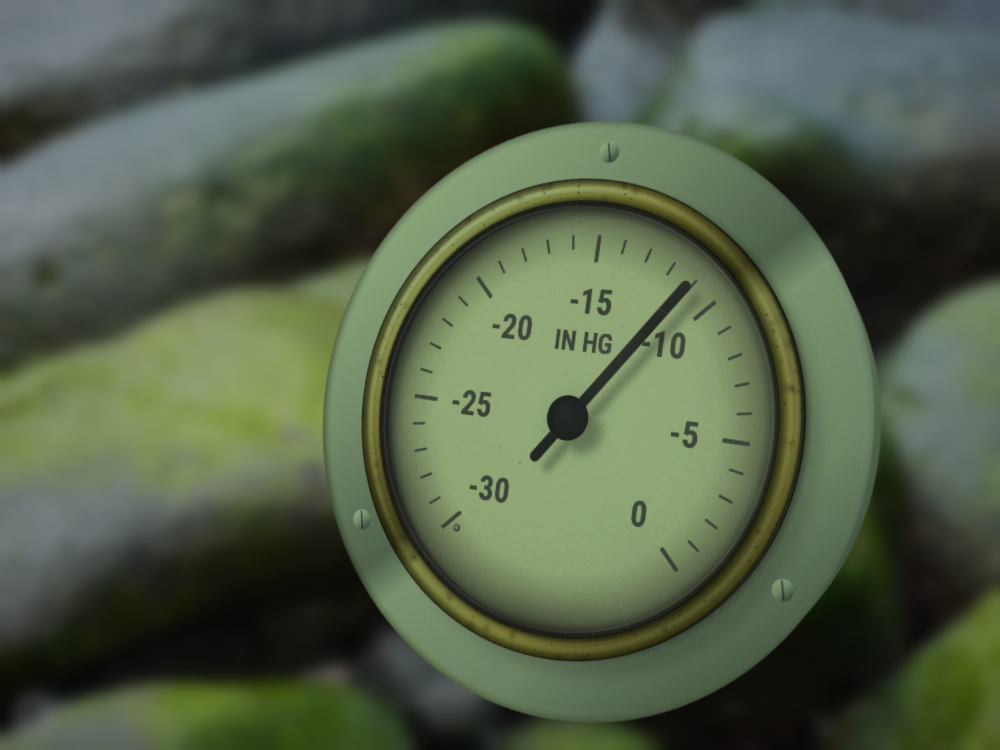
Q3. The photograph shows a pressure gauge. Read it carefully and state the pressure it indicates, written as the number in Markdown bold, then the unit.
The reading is **-11** inHg
